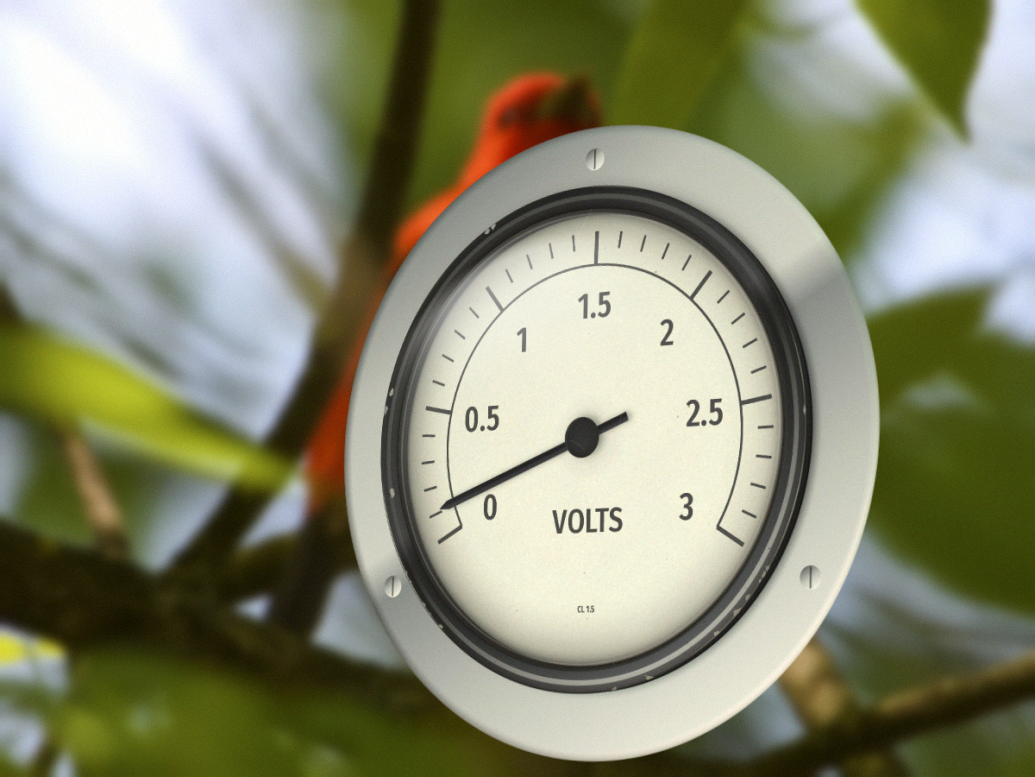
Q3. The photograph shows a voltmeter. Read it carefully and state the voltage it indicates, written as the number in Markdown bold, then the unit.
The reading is **0.1** V
